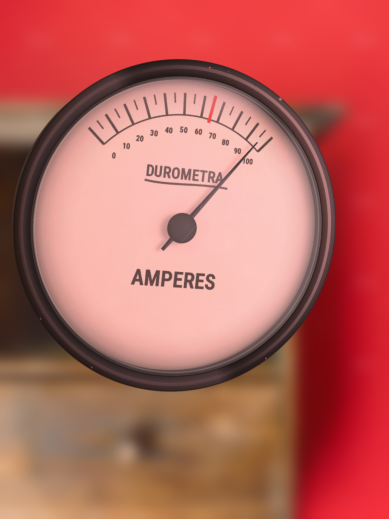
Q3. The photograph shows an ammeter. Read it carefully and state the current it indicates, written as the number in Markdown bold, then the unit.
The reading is **95** A
